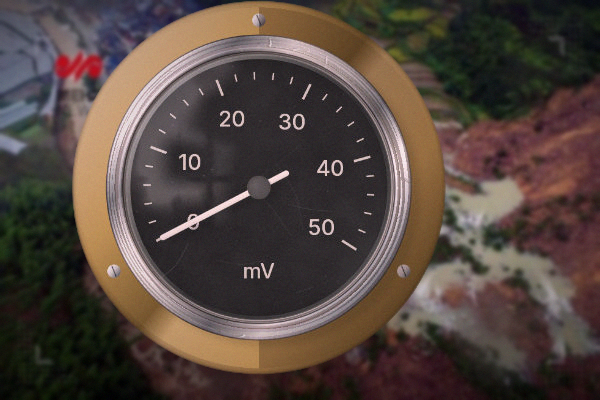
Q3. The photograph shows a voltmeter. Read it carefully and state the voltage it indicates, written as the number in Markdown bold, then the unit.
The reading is **0** mV
